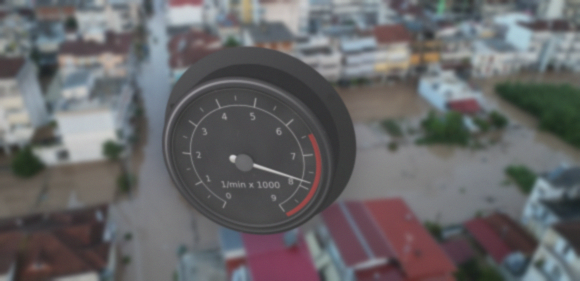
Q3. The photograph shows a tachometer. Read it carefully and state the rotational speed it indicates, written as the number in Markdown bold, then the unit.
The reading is **7750** rpm
